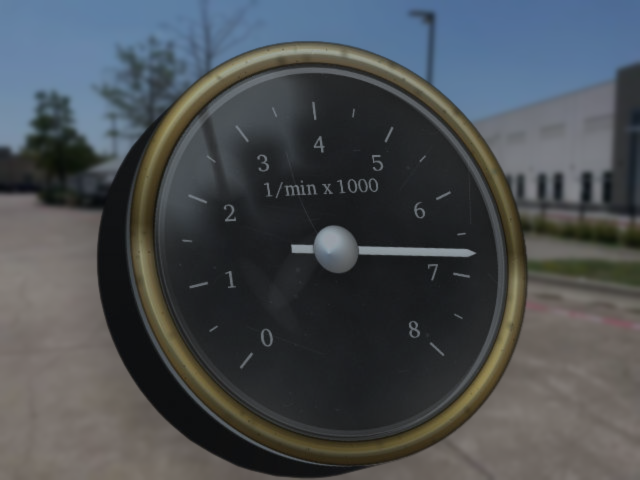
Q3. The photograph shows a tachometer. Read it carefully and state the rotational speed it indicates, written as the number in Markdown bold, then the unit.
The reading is **6750** rpm
